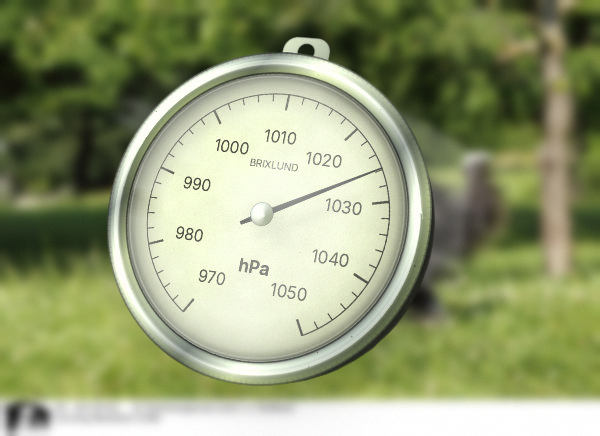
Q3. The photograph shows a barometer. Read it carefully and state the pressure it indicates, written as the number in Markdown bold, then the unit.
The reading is **1026** hPa
